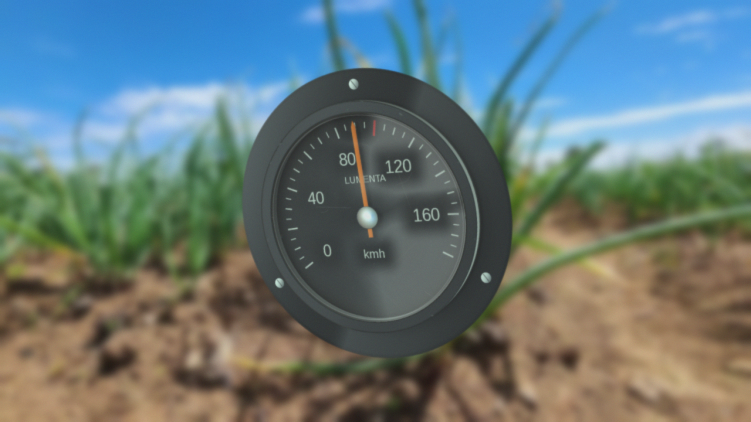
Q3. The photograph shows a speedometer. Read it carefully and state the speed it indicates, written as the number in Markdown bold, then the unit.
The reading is **90** km/h
